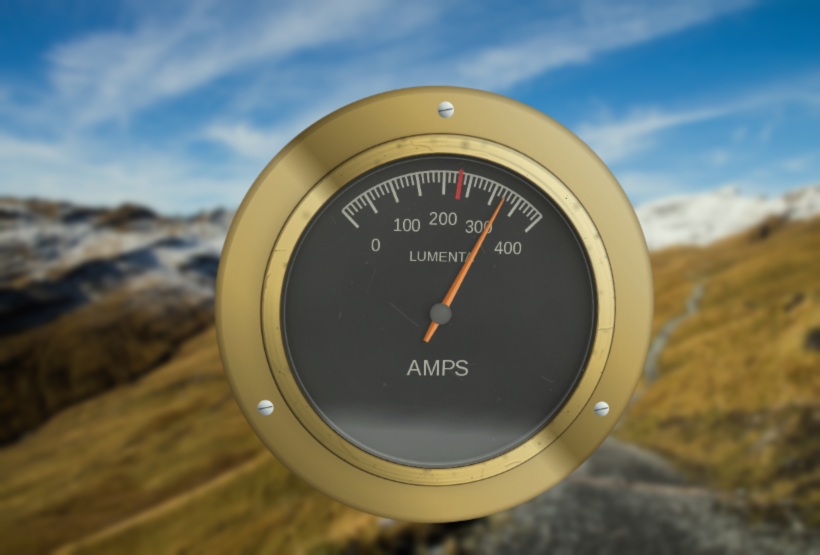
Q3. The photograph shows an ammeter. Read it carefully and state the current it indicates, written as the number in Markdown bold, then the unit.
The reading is **320** A
